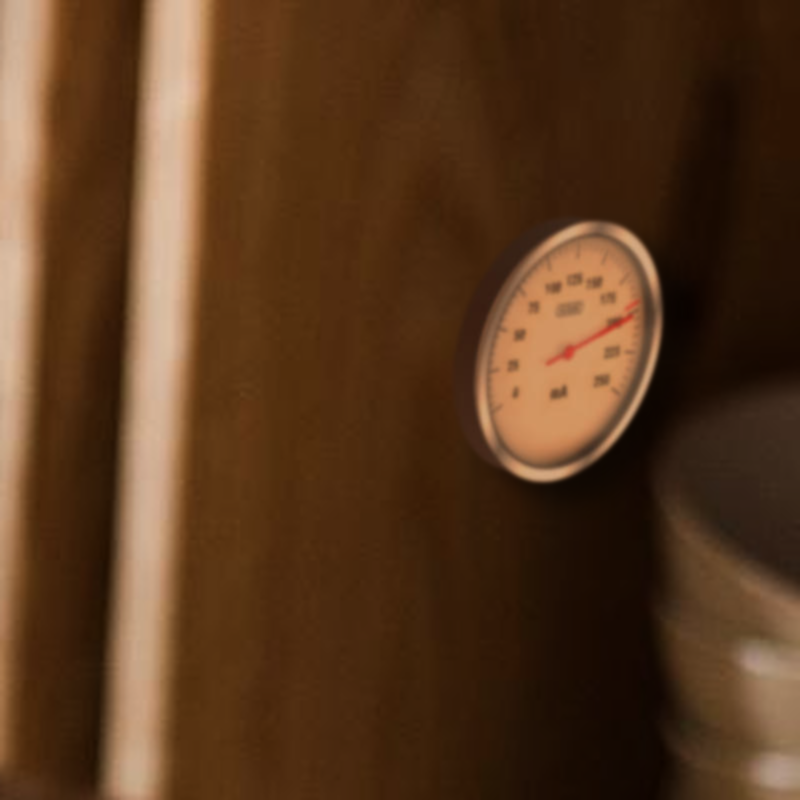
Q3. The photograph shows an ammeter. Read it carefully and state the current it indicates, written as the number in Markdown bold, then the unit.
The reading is **200** mA
